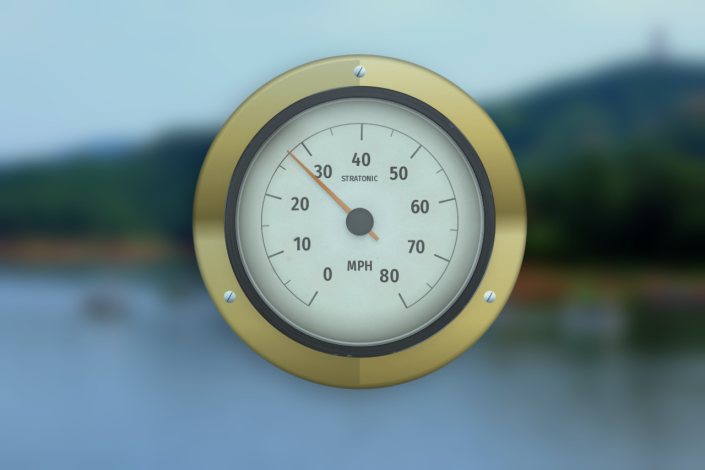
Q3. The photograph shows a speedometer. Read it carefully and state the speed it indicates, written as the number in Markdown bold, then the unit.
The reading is **27.5** mph
